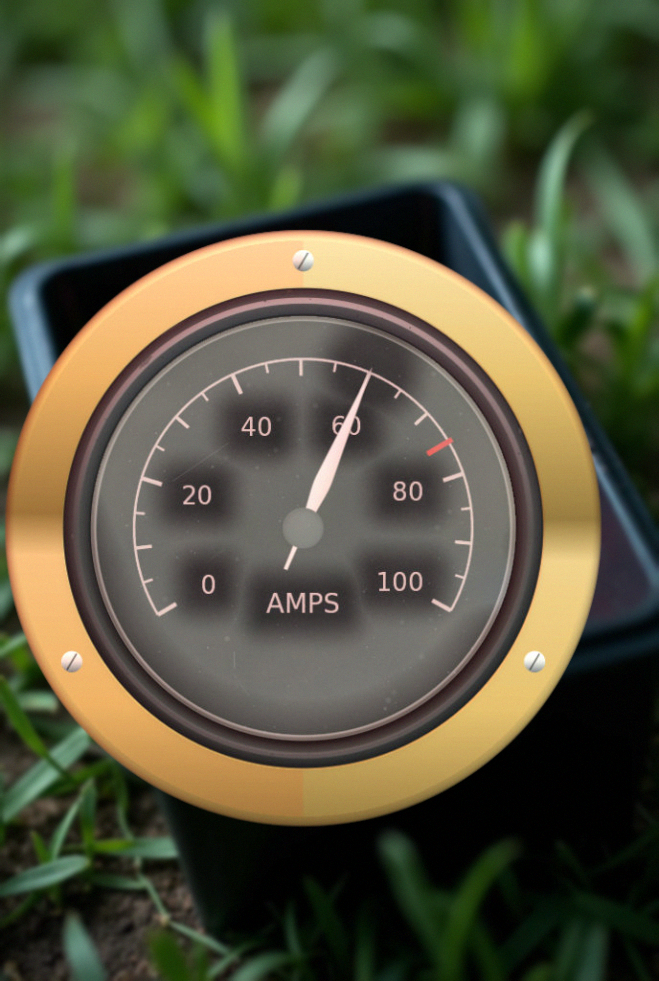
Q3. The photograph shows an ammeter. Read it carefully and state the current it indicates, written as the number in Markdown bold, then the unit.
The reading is **60** A
